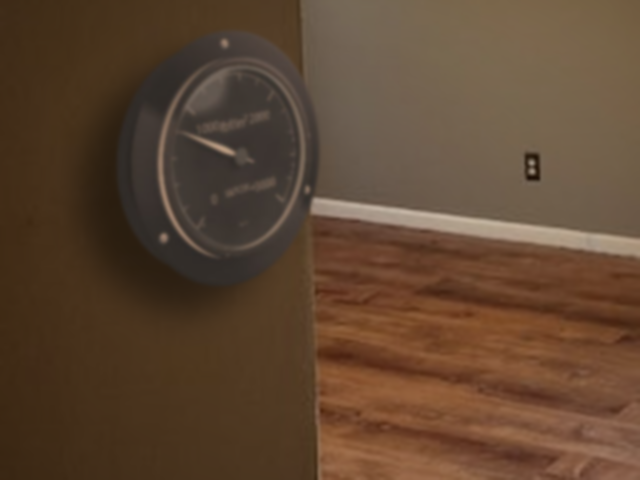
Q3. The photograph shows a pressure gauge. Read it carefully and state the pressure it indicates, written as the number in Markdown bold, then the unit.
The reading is **800** psi
